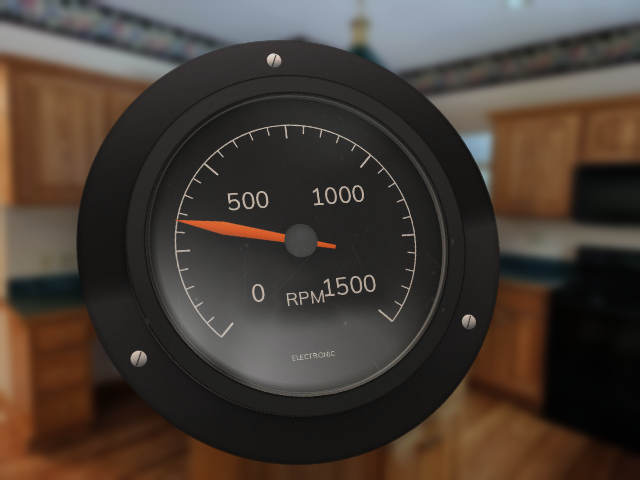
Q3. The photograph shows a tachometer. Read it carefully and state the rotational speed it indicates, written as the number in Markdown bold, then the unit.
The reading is **325** rpm
